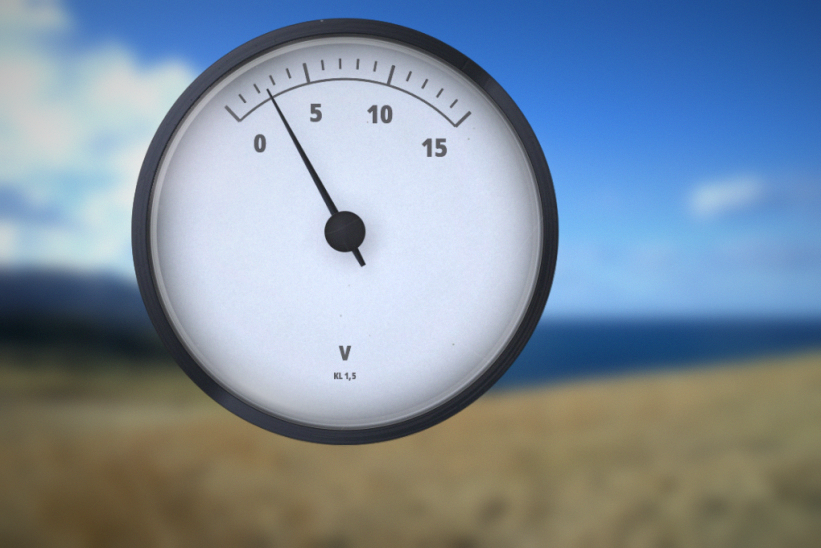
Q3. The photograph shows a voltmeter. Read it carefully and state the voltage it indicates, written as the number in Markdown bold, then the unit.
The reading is **2.5** V
